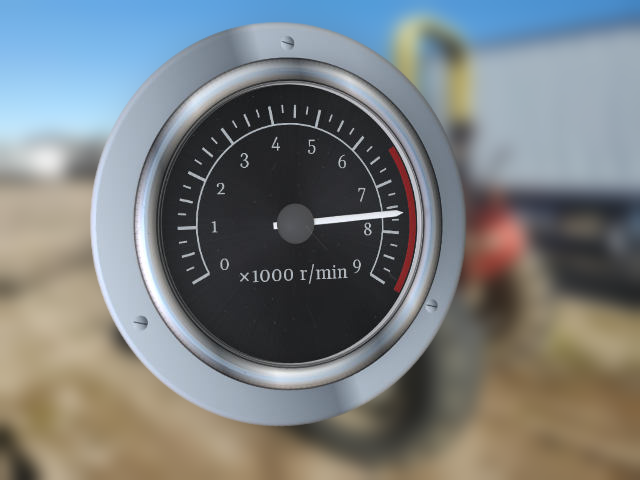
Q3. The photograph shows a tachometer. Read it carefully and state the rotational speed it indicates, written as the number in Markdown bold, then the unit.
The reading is **7625** rpm
